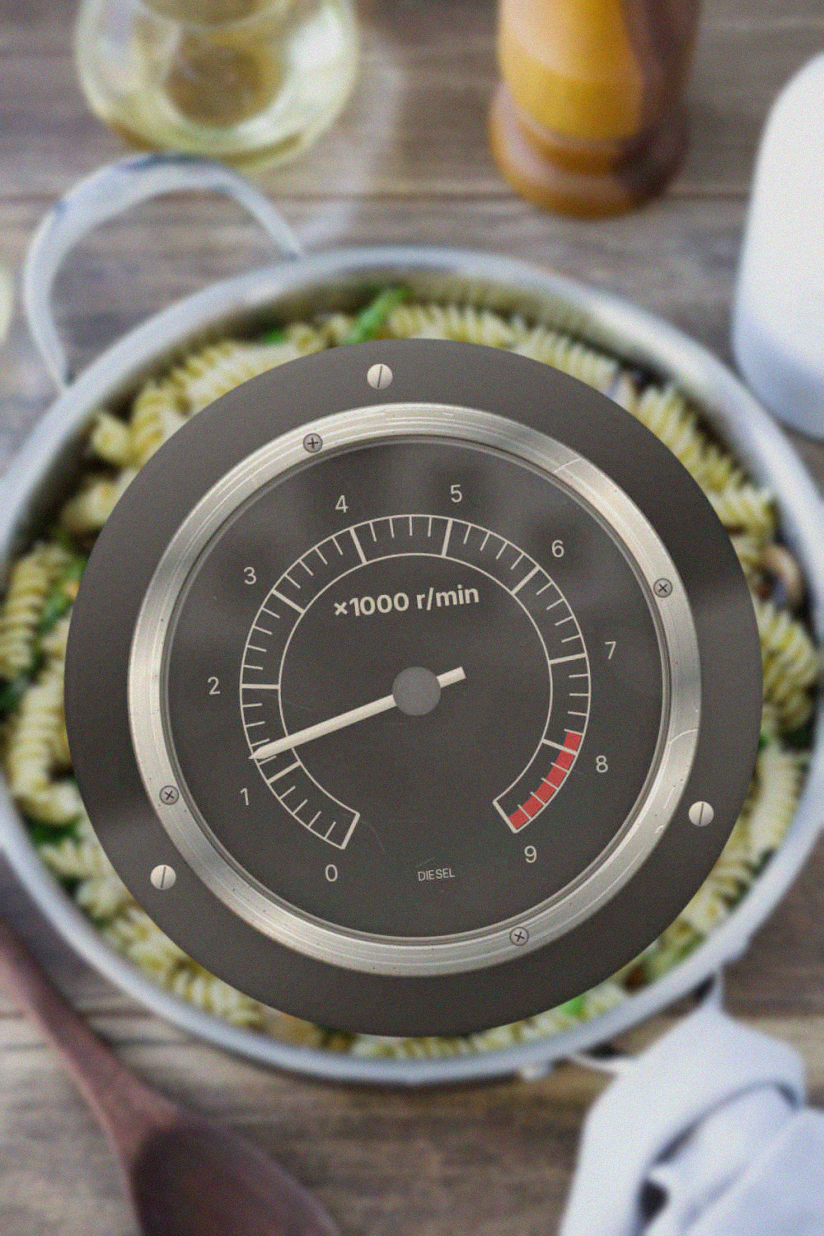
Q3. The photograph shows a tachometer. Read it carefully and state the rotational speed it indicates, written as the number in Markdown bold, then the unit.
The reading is **1300** rpm
